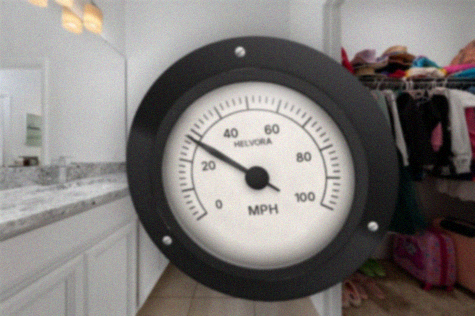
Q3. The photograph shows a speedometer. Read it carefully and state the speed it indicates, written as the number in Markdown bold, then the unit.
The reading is **28** mph
